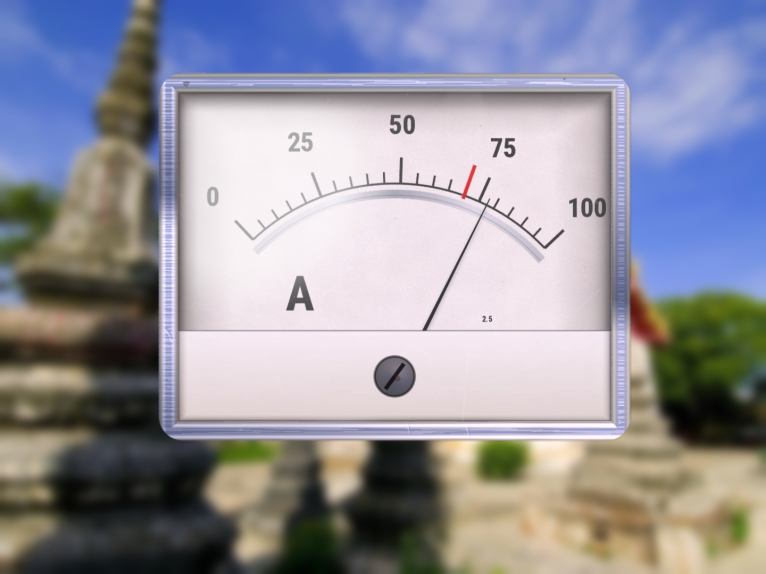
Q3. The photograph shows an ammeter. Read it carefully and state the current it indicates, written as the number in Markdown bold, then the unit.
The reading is **77.5** A
